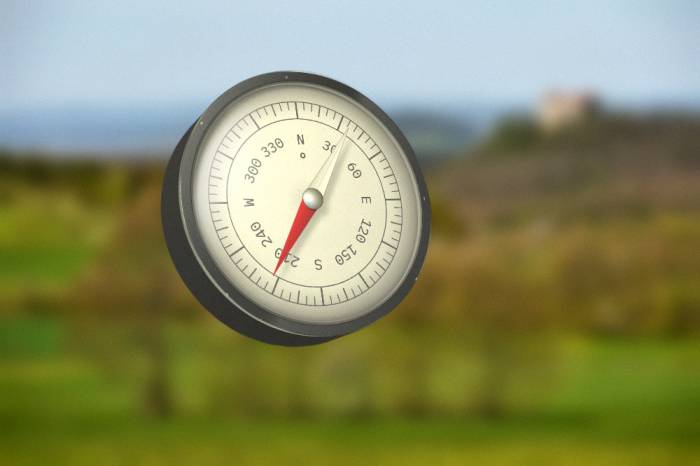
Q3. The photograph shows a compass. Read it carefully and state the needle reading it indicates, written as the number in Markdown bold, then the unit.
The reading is **215** °
